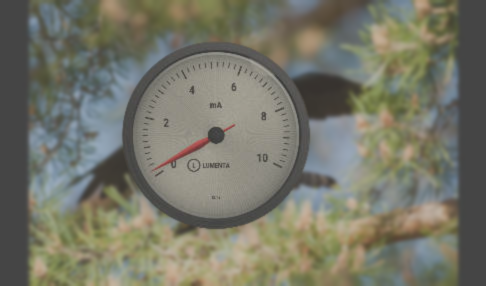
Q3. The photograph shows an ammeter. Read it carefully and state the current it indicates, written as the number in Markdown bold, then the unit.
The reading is **0.2** mA
